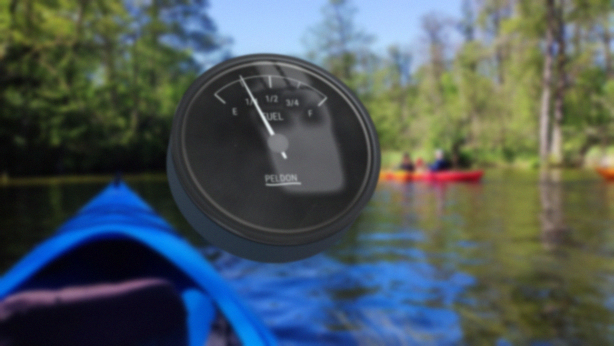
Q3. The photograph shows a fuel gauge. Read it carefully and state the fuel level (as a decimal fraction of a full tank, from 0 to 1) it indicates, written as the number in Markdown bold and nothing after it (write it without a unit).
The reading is **0.25**
